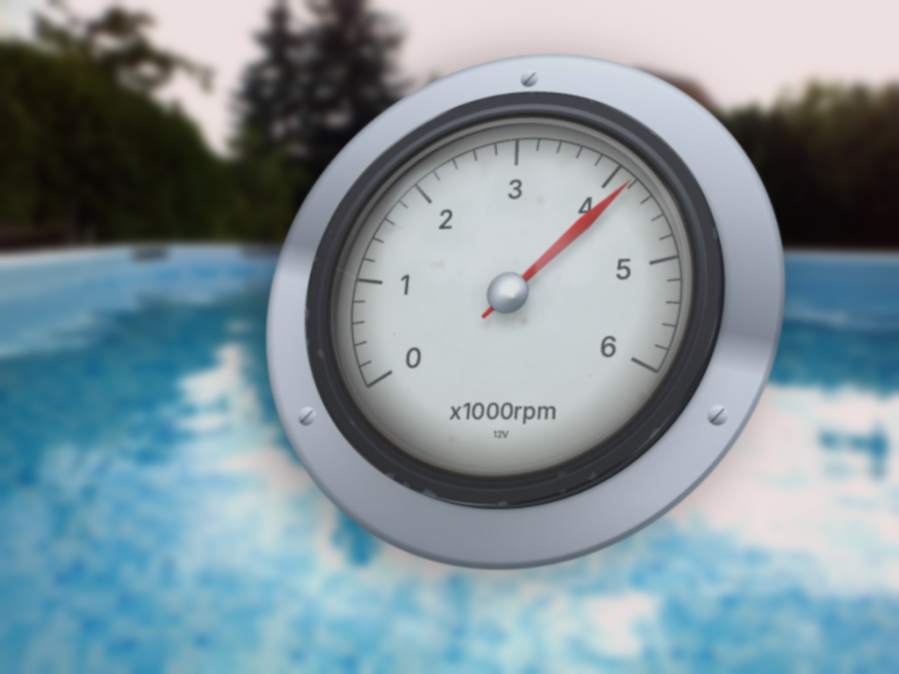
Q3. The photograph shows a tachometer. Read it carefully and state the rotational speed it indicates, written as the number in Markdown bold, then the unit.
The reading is **4200** rpm
